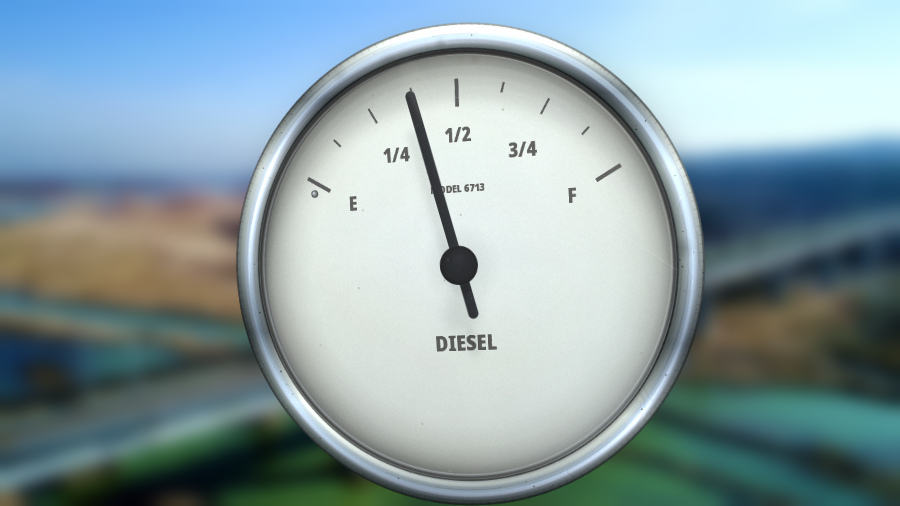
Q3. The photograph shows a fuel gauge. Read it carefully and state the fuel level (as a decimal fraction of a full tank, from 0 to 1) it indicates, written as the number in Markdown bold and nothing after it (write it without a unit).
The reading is **0.375**
